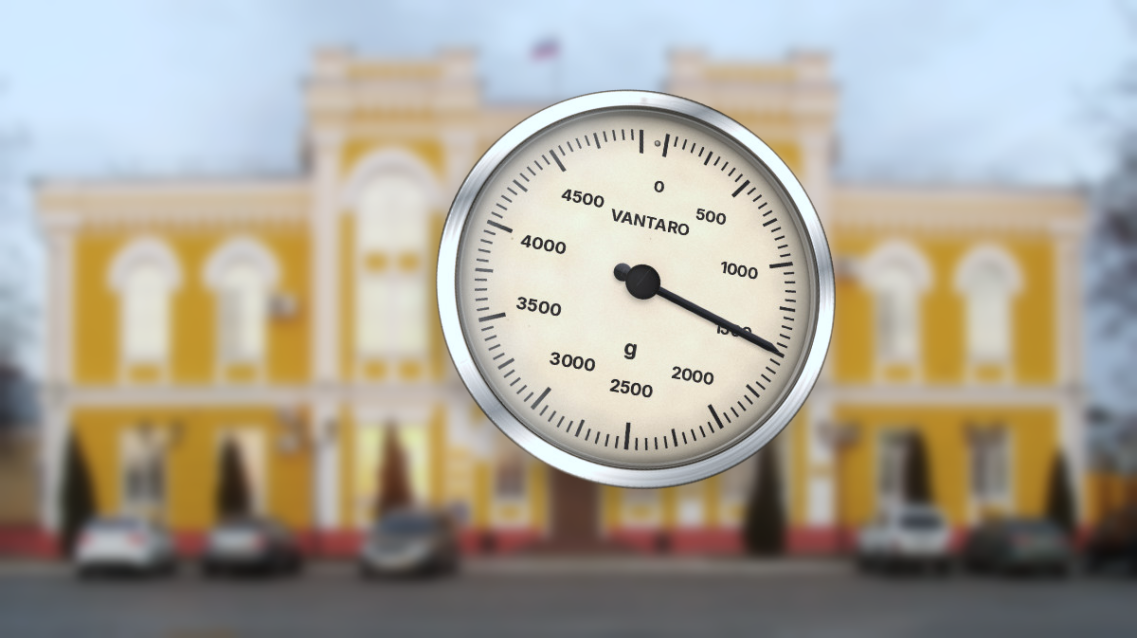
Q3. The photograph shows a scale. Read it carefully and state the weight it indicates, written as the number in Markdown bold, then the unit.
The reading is **1500** g
